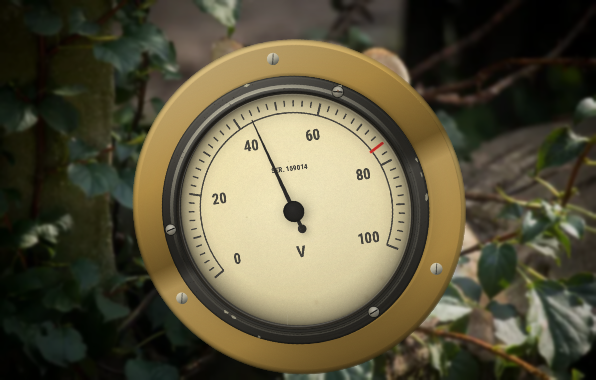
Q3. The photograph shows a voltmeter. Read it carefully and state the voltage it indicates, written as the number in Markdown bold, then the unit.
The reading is **44** V
